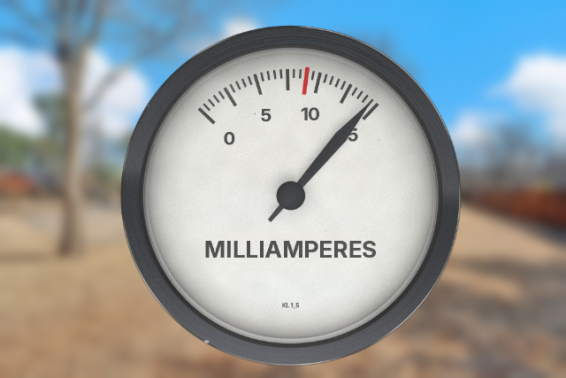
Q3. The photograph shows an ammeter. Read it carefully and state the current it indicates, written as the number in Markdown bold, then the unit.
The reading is **14.5** mA
